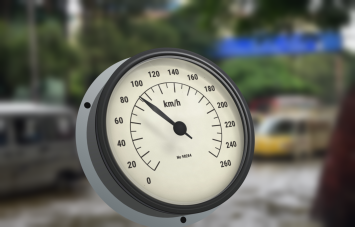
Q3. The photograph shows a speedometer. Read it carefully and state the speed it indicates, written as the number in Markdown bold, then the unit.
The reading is **90** km/h
